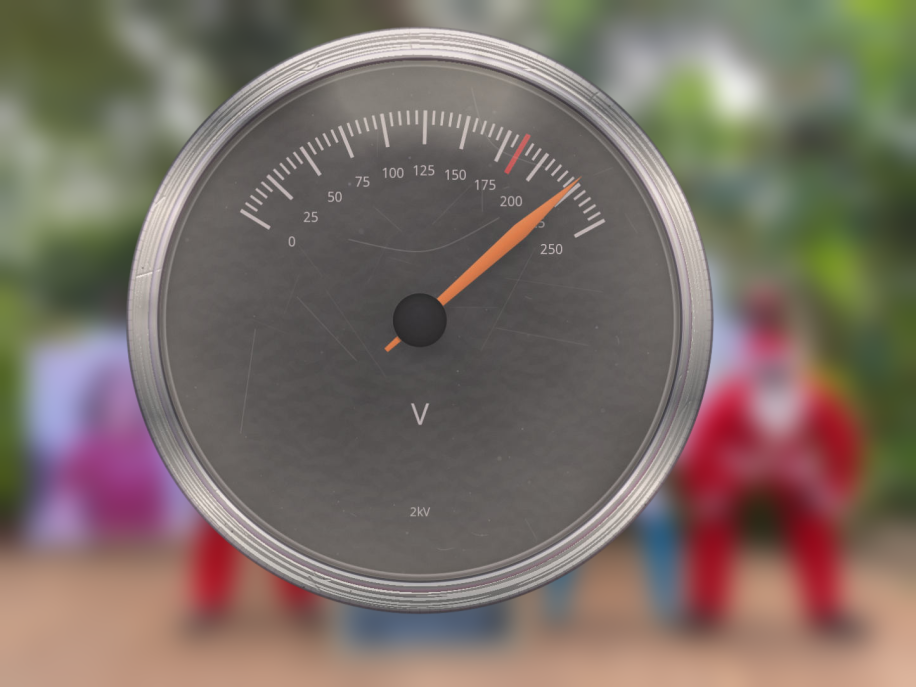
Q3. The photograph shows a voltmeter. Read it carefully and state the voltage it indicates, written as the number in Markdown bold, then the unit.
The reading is **222.5** V
